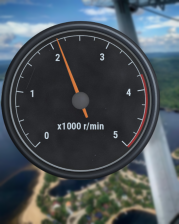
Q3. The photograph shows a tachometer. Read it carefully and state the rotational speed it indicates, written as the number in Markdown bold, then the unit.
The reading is **2125** rpm
